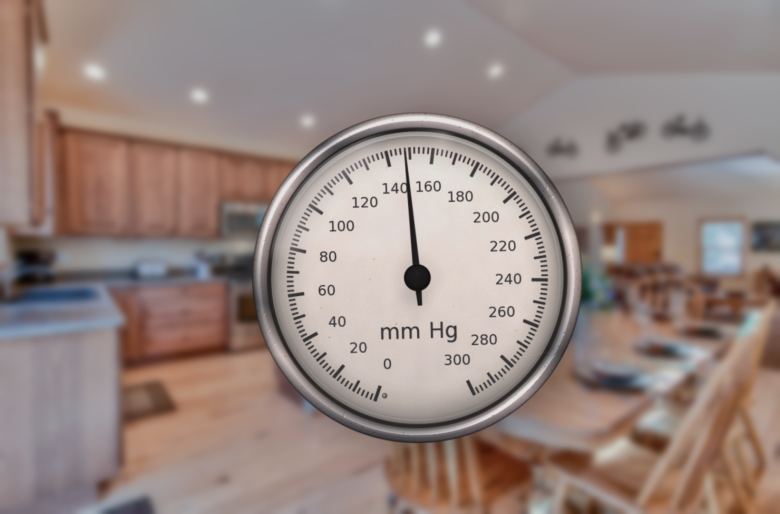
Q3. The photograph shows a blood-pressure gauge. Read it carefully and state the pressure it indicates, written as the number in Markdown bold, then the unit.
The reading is **148** mmHg
